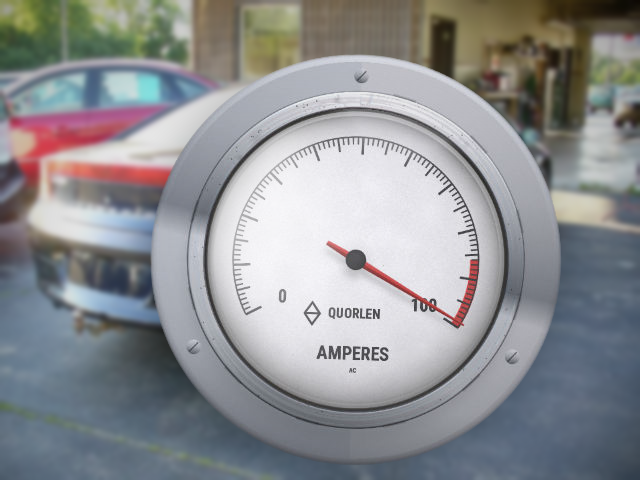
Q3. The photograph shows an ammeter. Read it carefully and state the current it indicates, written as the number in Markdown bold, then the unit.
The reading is **99** A
